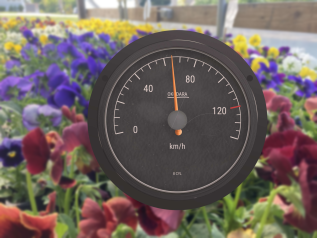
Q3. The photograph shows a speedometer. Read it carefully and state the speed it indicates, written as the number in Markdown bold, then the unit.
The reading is **65** km/h
